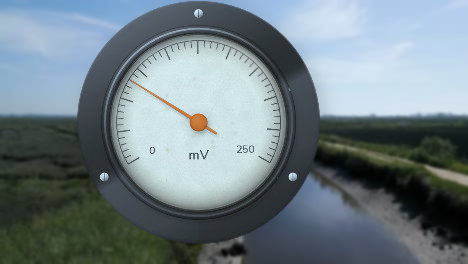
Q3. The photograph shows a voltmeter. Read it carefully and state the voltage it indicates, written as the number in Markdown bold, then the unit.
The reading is **65** mV
